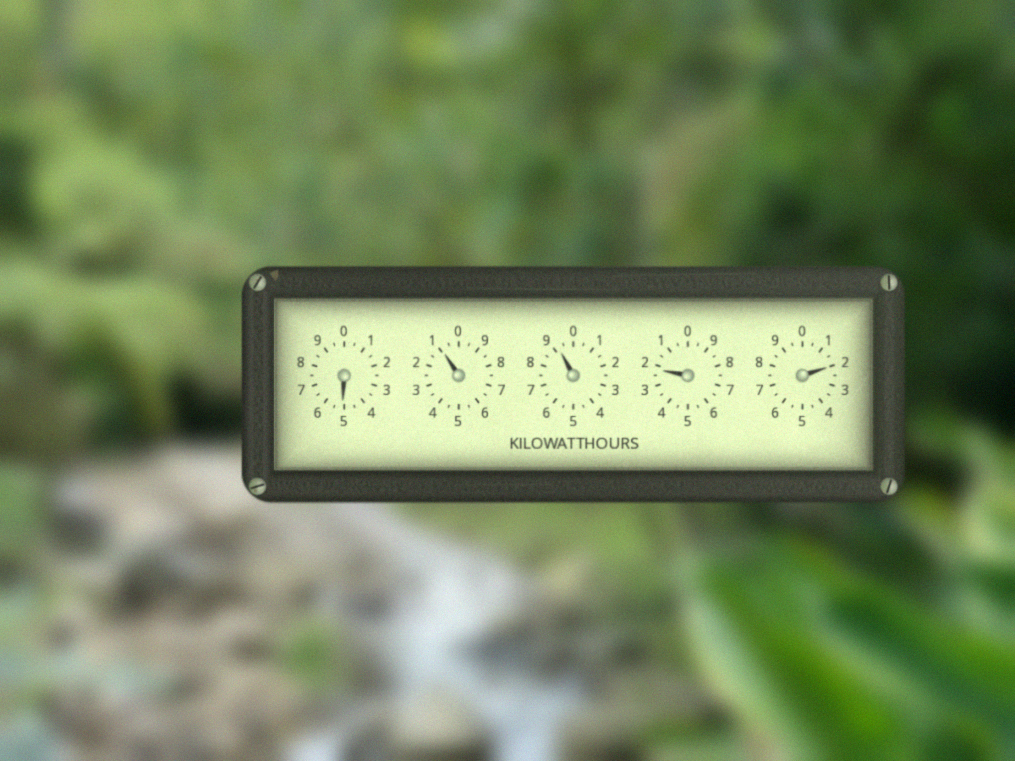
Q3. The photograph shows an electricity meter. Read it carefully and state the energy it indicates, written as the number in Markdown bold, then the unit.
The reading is **50922** kWh
